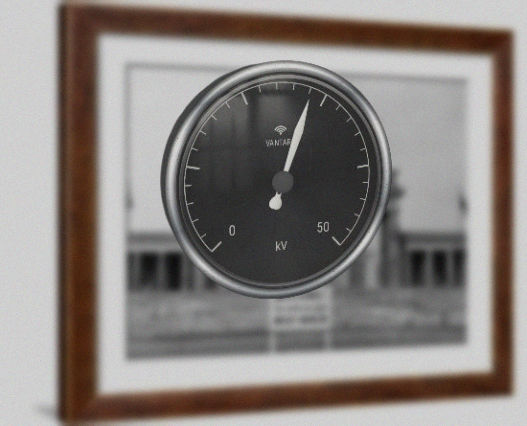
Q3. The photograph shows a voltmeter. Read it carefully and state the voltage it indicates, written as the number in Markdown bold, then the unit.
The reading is **28** kV
